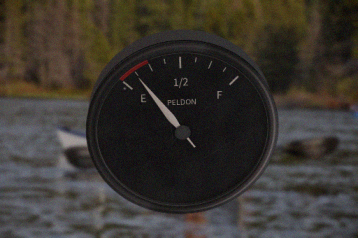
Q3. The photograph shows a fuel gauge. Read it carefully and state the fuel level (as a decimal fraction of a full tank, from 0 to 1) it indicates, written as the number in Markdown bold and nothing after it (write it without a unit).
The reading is **0.125**
